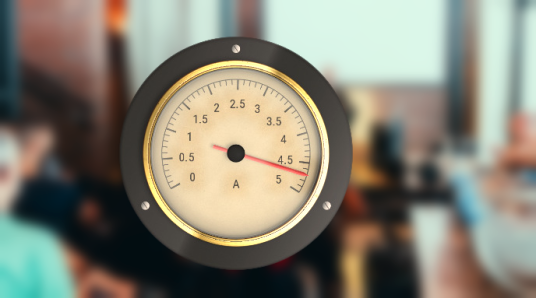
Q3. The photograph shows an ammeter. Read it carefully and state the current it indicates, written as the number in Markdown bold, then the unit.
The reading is **4.7** A
